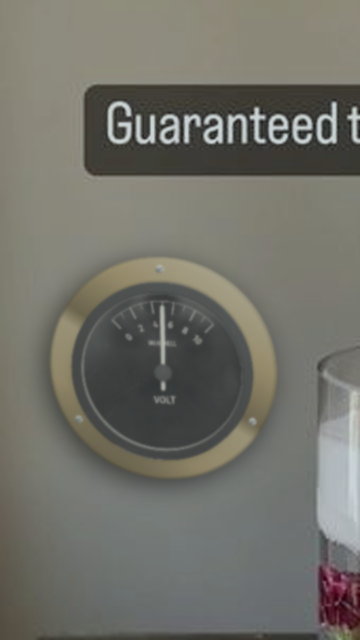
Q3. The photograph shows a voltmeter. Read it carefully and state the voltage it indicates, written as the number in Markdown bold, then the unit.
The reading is **5** V
